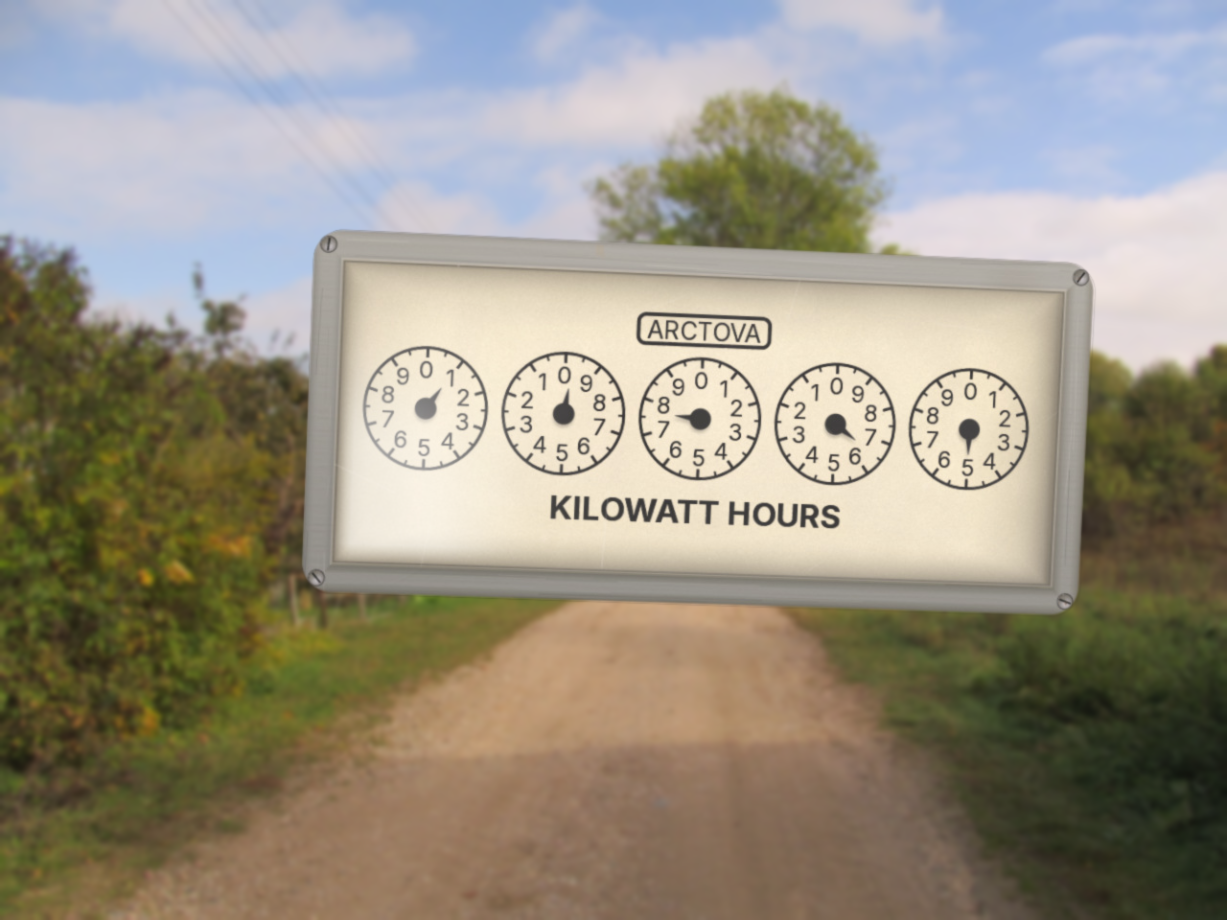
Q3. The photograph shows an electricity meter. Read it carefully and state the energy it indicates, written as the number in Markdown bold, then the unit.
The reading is **9765** kWh
